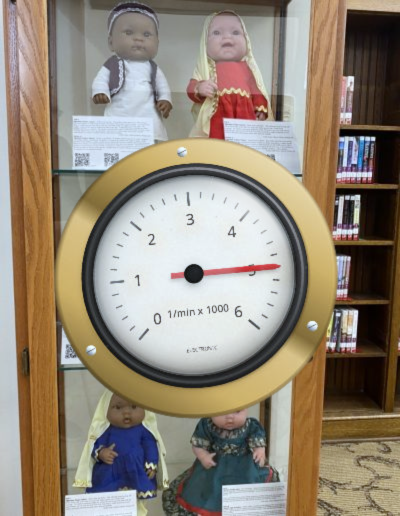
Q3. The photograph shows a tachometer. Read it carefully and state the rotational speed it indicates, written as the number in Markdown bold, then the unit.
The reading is **5000** rpm
